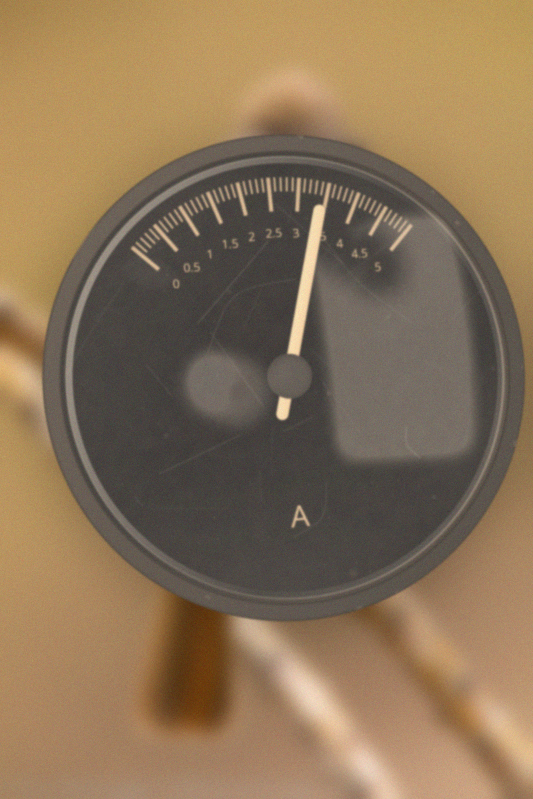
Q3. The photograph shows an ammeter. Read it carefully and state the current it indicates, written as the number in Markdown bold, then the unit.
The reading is **3.4** A
